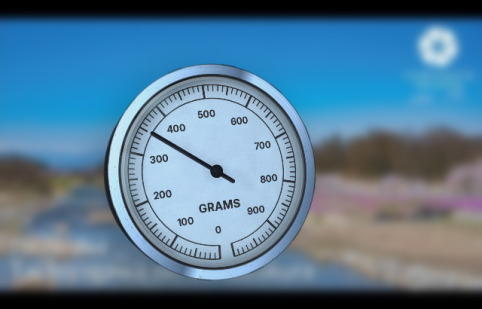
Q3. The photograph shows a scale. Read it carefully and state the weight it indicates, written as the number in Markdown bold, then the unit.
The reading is **350** g
